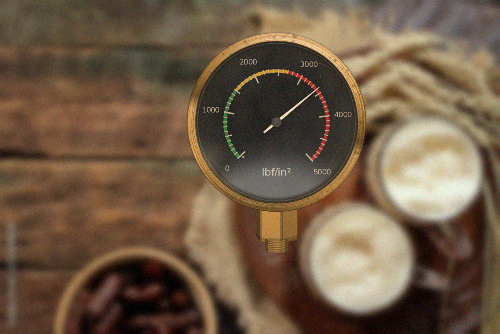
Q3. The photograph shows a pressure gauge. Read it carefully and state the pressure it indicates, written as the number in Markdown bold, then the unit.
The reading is **3400** psi
